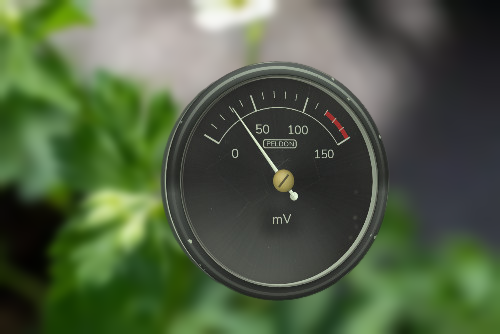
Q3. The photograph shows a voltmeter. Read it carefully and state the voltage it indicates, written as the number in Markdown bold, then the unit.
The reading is **30** mV
